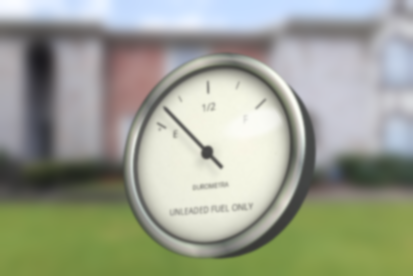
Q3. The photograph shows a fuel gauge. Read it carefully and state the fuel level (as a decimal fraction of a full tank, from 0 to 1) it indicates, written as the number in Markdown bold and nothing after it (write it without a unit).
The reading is **0.125**
